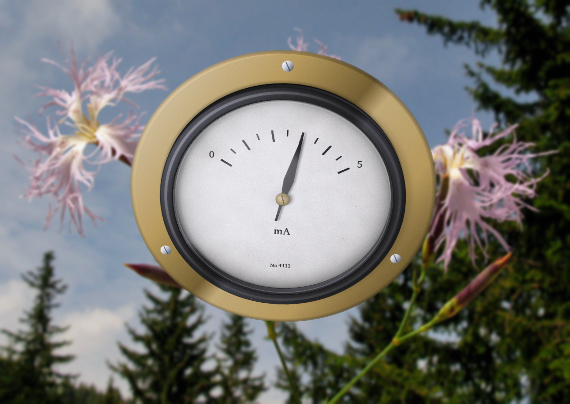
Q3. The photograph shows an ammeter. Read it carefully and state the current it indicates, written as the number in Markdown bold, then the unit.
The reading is **3** mA
